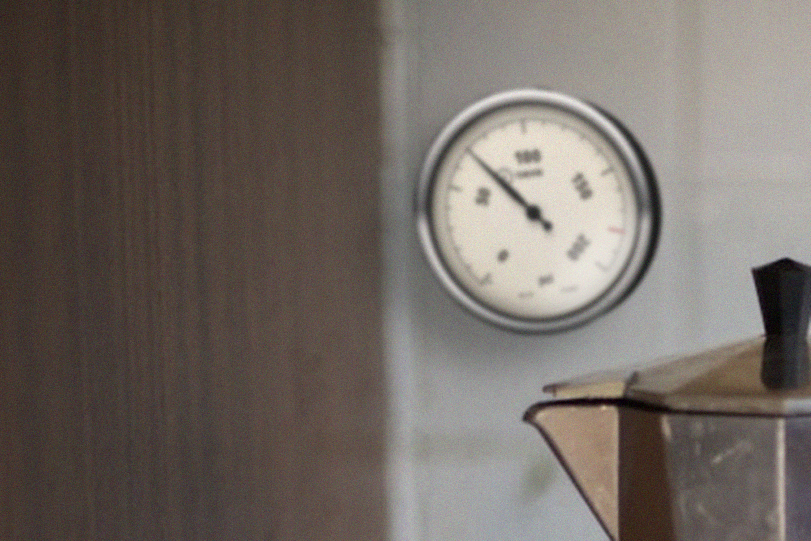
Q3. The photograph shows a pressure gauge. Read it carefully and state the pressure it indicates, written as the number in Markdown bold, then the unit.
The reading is **70** psi
